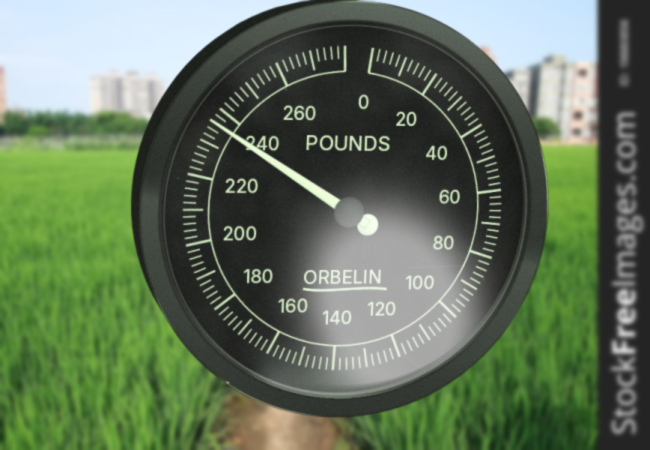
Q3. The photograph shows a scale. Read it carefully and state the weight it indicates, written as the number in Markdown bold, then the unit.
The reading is **236** lb
